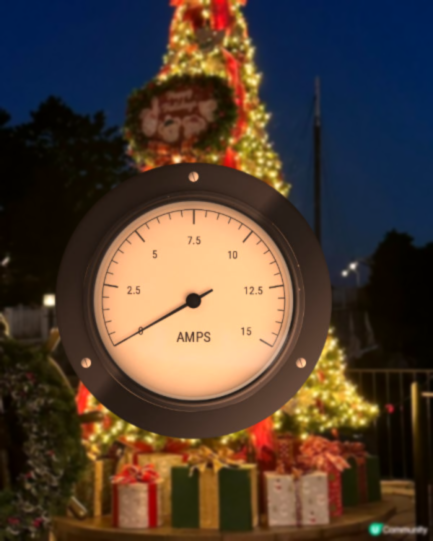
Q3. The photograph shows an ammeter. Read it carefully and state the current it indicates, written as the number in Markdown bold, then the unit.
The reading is **0** A
